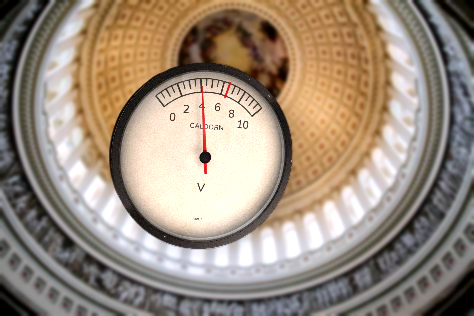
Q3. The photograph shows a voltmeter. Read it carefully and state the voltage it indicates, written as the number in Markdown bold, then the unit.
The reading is **4** V
